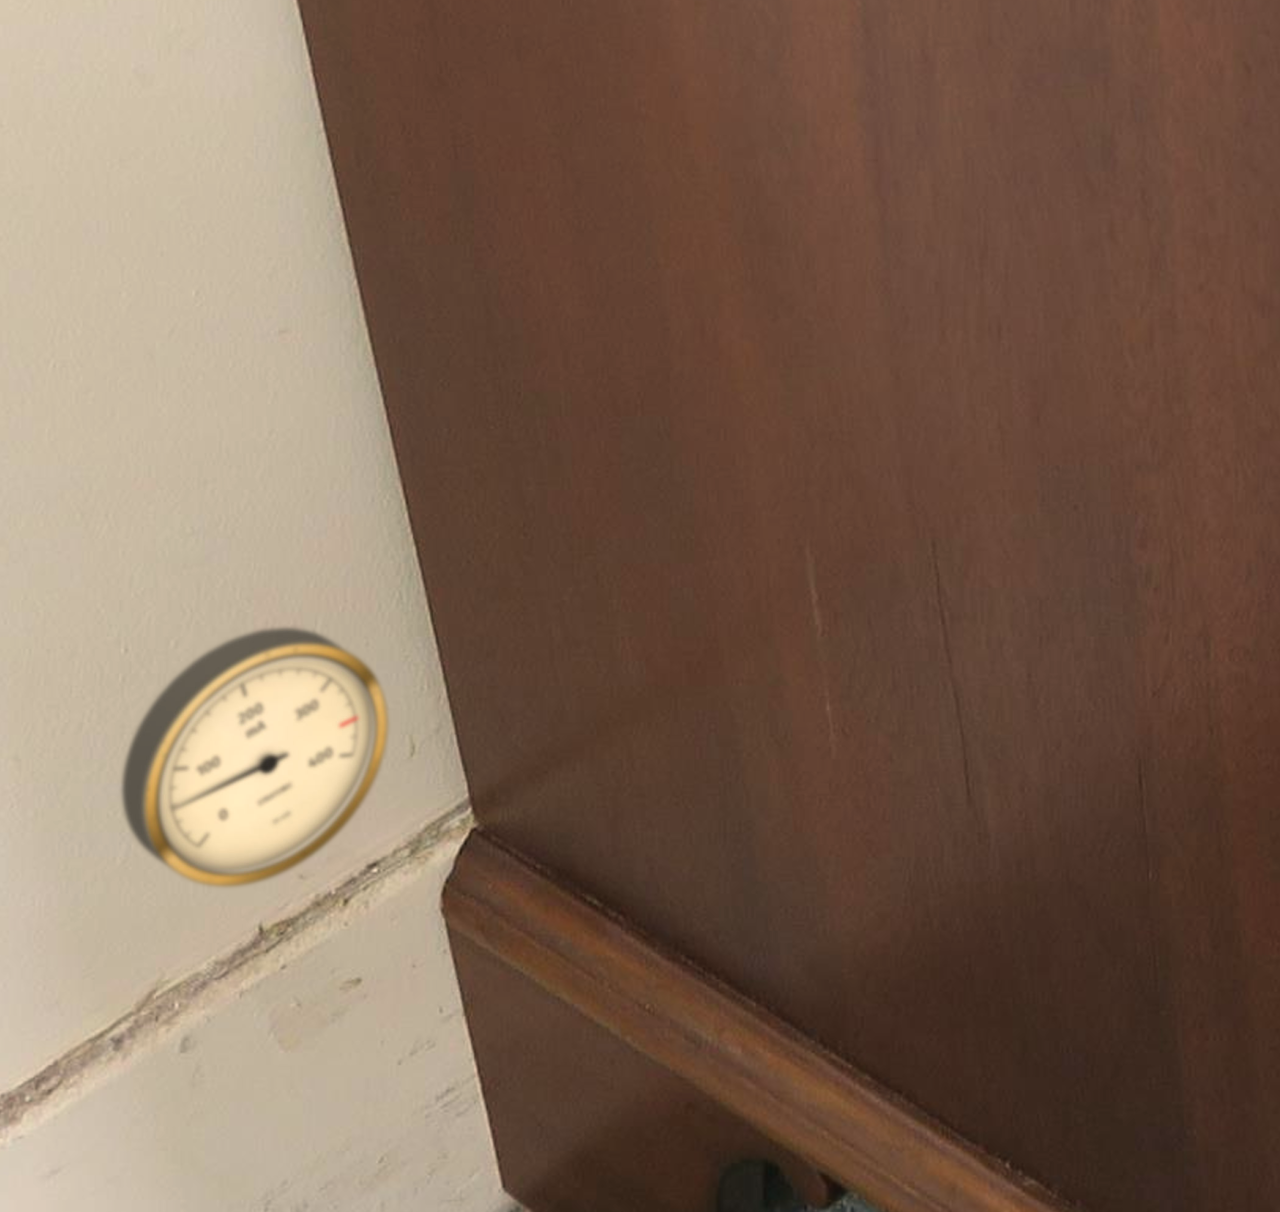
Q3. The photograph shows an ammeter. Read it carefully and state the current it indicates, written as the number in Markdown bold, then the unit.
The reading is **60** mA
